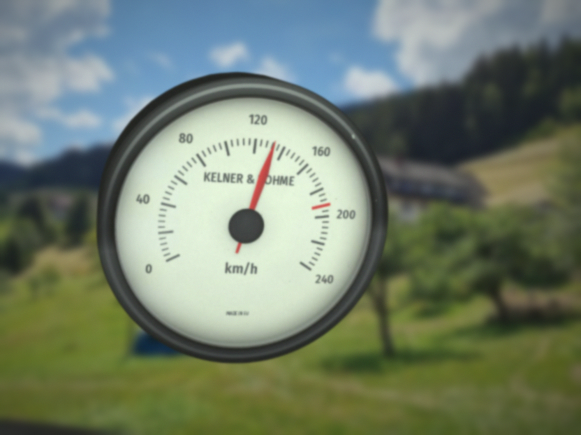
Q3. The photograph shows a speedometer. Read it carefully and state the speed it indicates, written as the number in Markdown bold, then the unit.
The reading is **132** km/h
